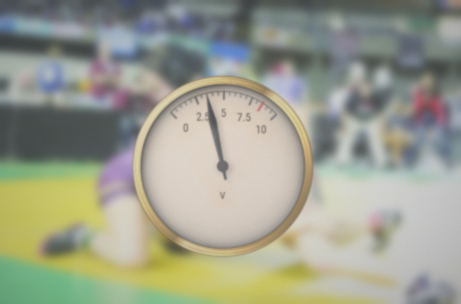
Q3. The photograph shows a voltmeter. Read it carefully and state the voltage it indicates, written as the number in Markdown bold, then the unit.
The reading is **3.5** V
